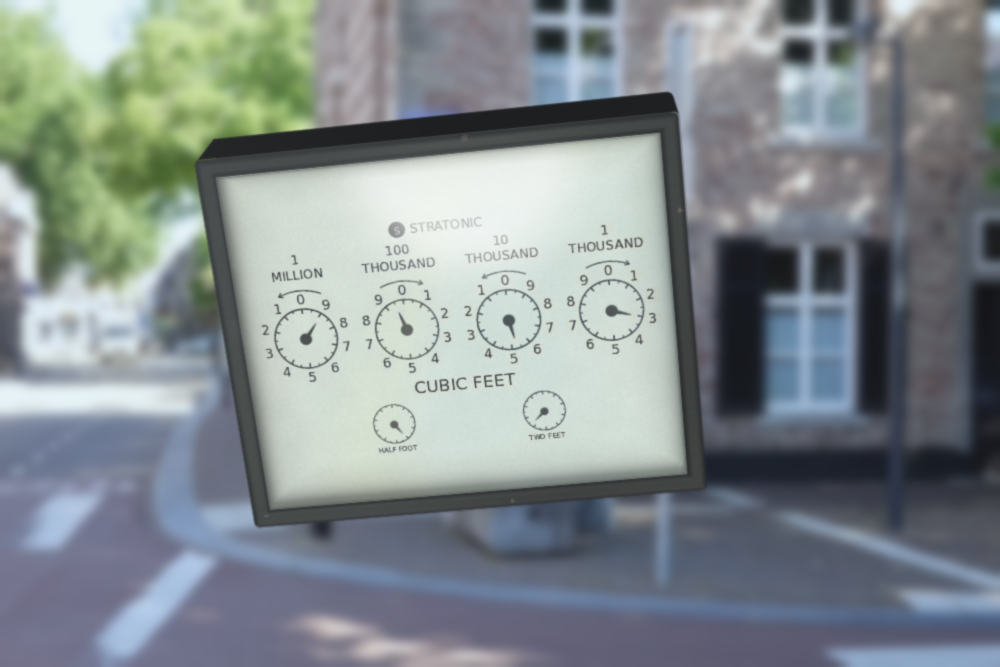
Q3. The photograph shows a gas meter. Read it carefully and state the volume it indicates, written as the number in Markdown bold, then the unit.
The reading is **895300** ft³
